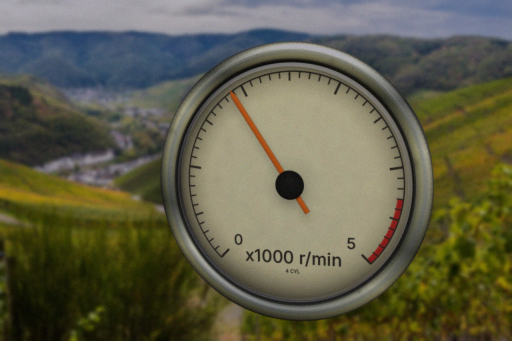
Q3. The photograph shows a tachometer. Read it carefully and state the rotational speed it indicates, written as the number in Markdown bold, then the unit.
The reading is **1900** rpm
